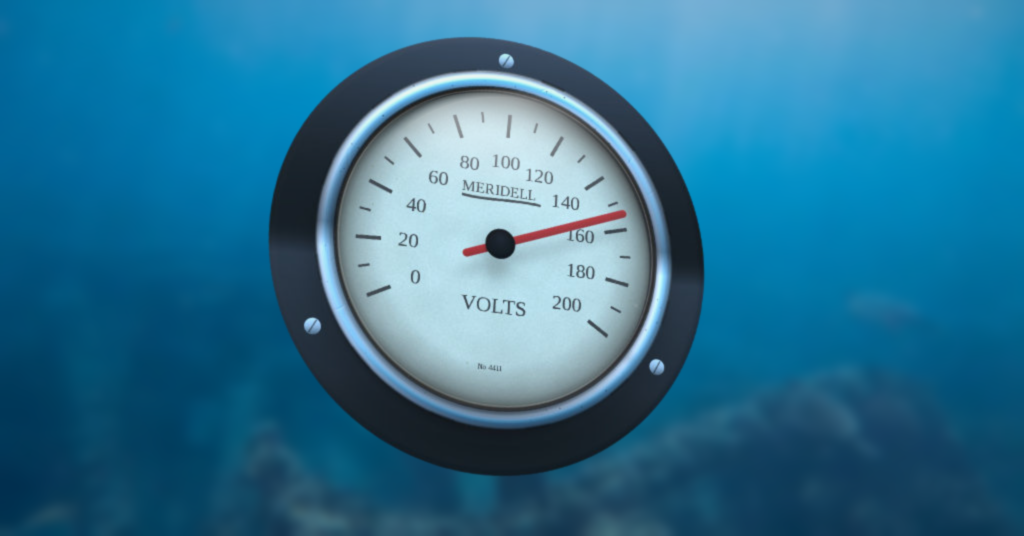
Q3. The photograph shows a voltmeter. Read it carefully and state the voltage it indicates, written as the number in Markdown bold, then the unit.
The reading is **155** V
